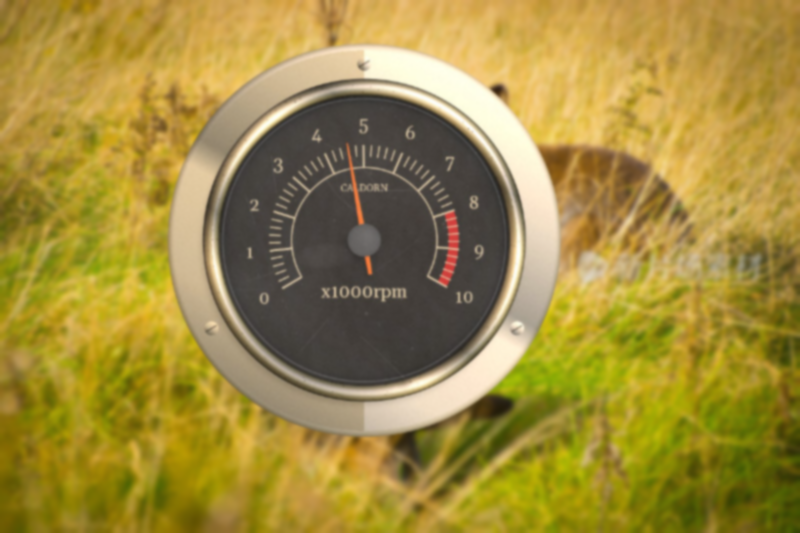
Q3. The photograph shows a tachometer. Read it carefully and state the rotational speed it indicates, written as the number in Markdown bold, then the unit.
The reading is **4600** rpm
